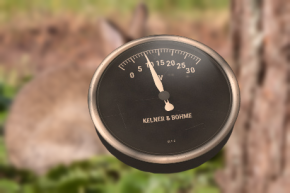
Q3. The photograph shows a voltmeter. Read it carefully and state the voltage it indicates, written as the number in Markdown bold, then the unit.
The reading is **10** V
